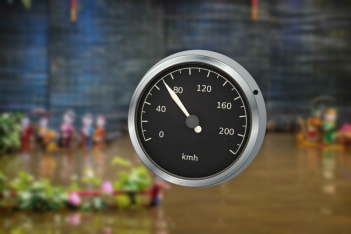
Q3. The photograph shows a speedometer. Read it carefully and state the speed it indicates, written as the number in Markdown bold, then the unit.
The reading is **70** km/h
